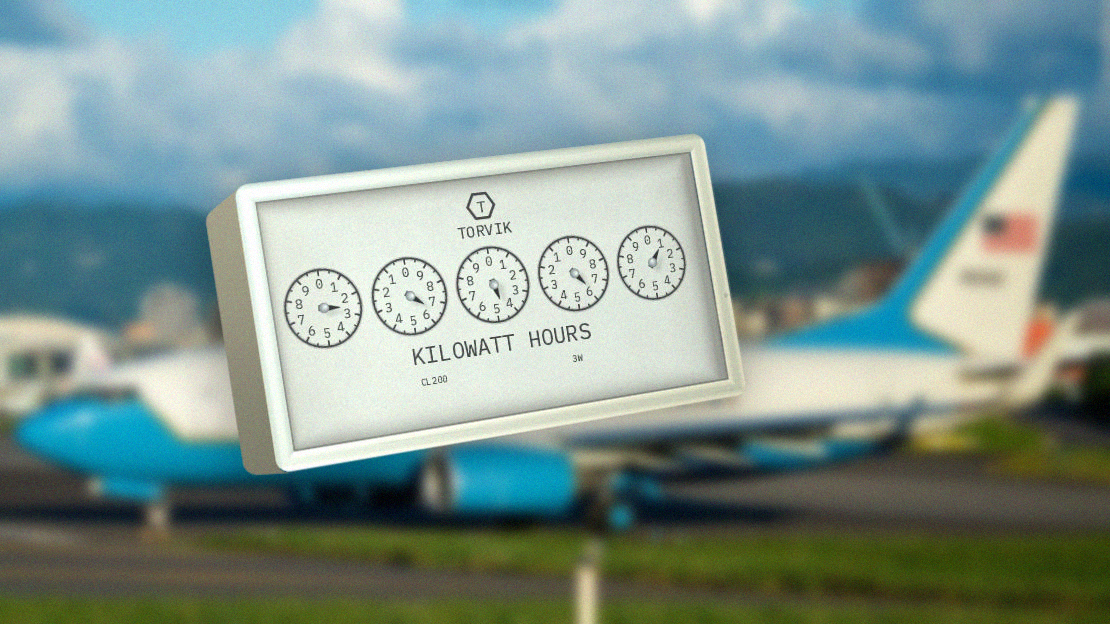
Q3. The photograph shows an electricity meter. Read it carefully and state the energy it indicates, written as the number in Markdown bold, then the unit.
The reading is **26461** kWh
